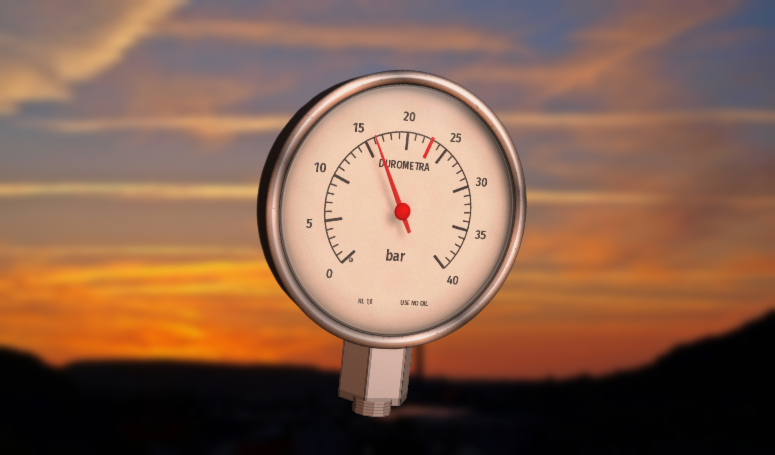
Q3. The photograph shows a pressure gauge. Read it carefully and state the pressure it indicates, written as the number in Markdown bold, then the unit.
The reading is **16** bar
